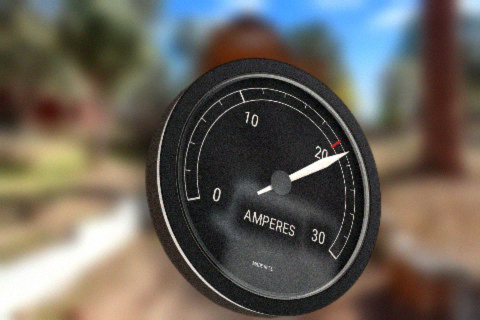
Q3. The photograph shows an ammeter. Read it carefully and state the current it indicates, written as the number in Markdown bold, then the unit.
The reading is **21** A
